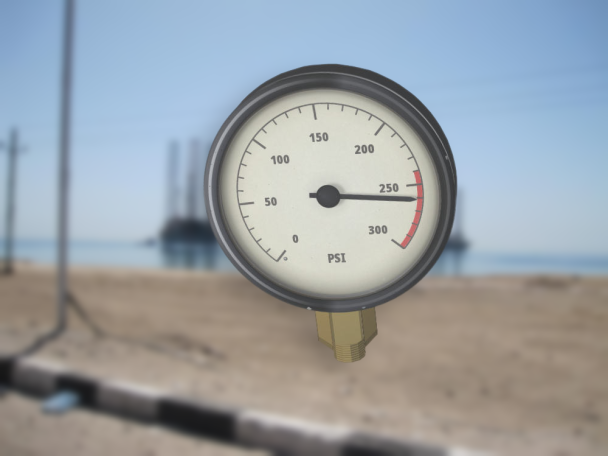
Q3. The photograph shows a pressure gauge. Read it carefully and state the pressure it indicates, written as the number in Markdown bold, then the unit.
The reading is **260** psi
